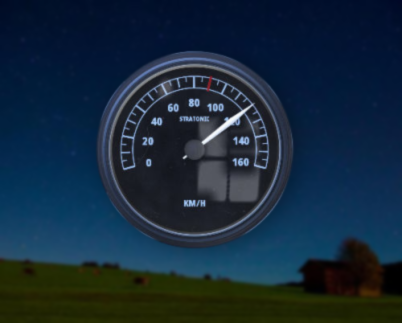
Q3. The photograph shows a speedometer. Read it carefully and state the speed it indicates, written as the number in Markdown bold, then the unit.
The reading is **120** km/h
